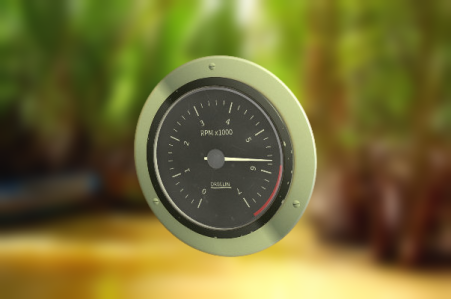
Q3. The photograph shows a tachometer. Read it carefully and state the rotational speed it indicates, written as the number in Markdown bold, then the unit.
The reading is **5700** rpm
